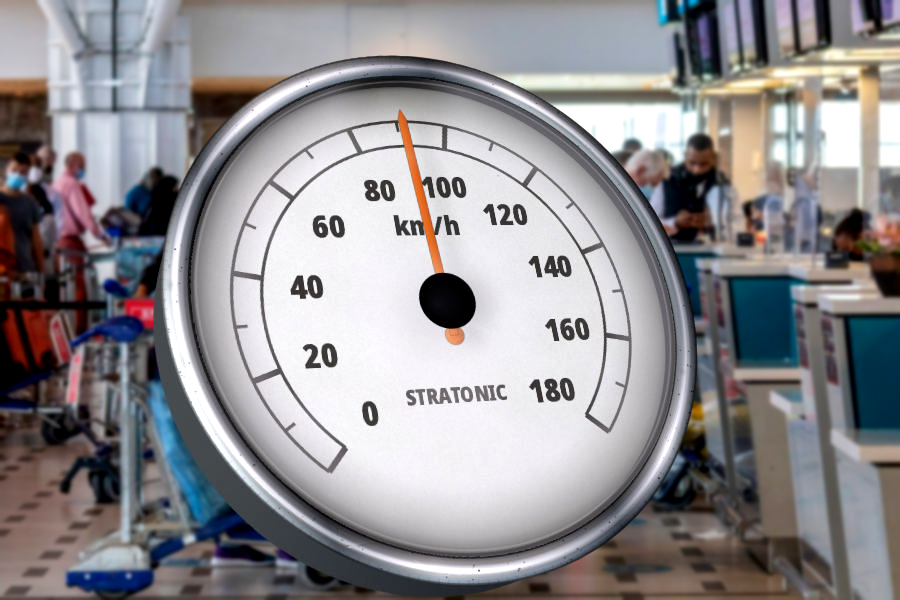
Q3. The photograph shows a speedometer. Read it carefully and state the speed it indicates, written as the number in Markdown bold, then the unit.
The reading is **90** km/h
